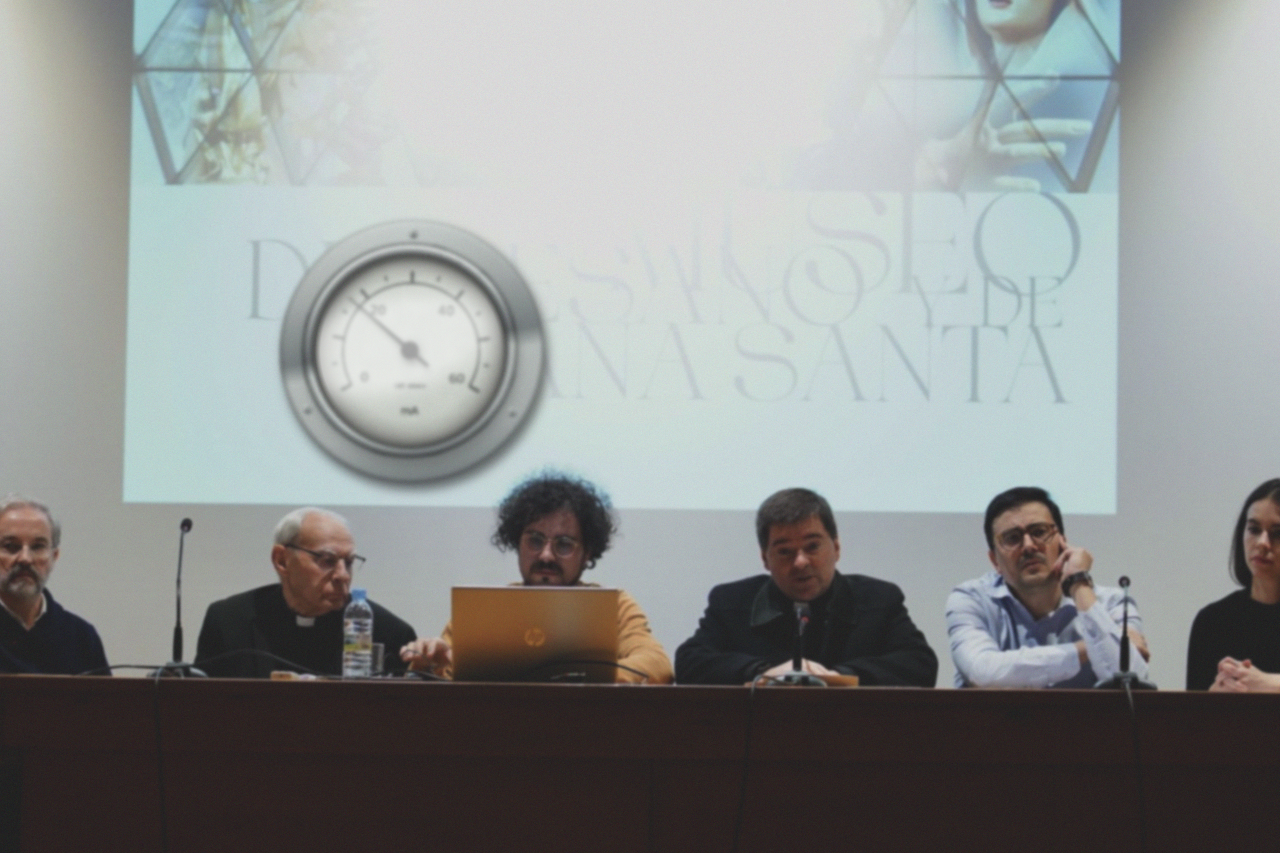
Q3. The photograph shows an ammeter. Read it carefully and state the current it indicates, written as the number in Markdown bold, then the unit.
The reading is **17.5** mA
